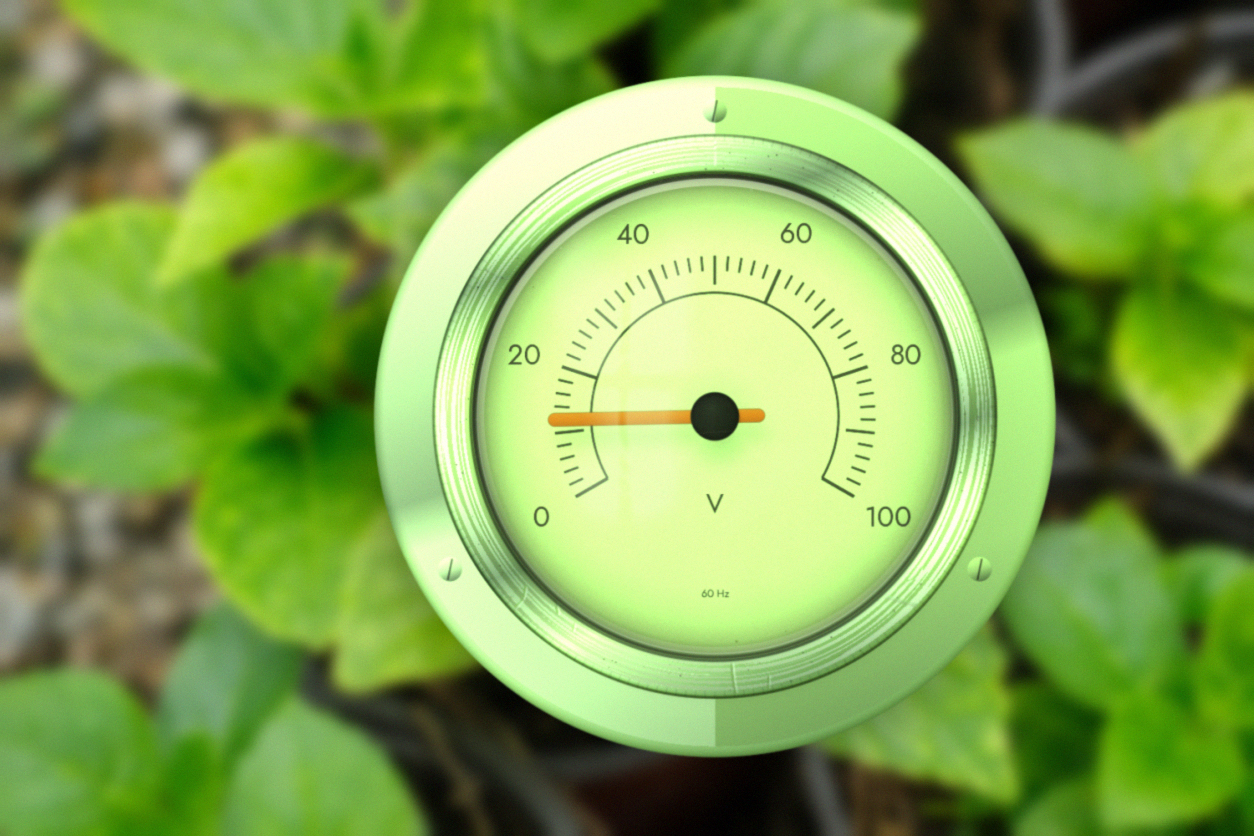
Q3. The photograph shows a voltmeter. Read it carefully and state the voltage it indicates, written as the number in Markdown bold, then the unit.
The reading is **12** V
